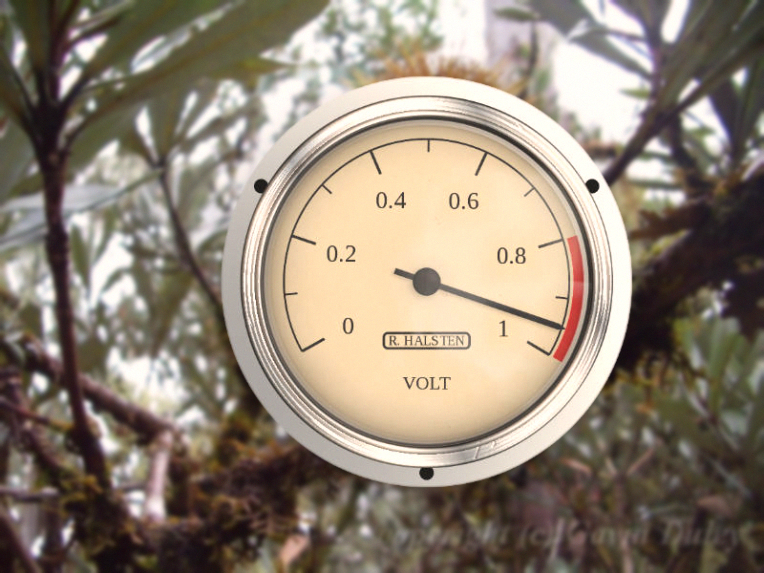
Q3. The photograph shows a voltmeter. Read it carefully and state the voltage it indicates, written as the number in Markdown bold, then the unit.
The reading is **0.95** V
